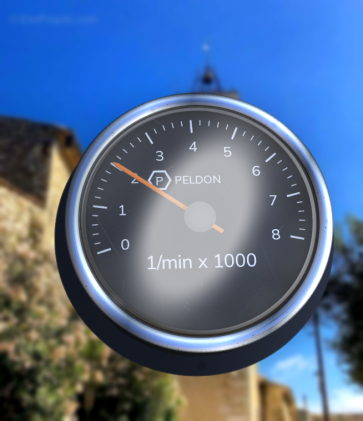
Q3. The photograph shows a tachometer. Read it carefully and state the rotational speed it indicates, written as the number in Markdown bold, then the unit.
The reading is **2000** rpm
